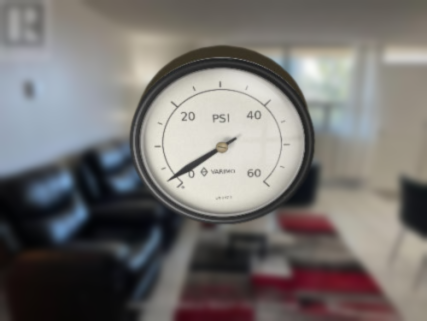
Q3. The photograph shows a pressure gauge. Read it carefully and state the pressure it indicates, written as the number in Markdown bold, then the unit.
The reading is **2.5** psi
